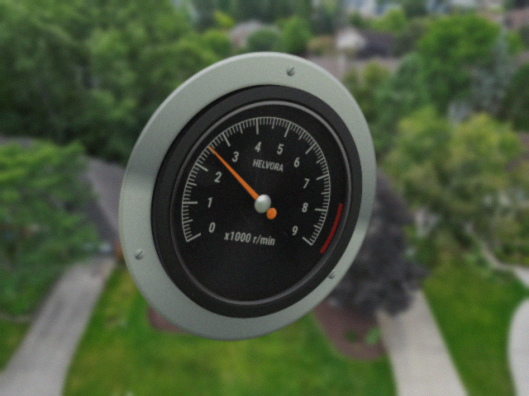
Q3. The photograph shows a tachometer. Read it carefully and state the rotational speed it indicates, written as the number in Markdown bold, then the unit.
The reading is **2500** rpm
